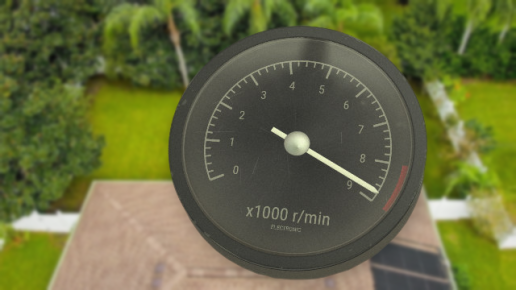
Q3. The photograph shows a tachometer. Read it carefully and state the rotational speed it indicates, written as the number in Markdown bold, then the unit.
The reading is **8800** rpm
